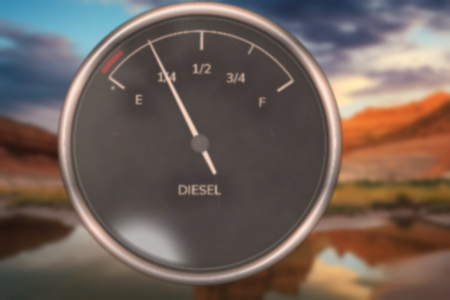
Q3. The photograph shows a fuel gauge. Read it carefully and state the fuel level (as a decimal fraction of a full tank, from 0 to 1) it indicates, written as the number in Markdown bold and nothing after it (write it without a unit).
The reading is **0.25**
